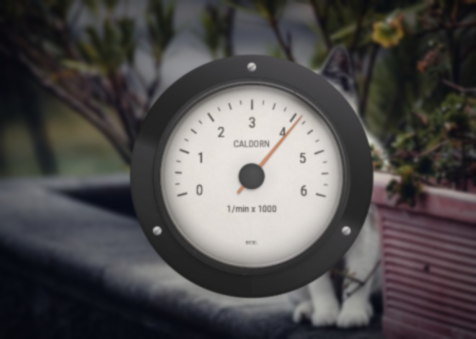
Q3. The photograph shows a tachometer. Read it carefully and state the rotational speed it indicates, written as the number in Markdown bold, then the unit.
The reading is **4125** rpm
